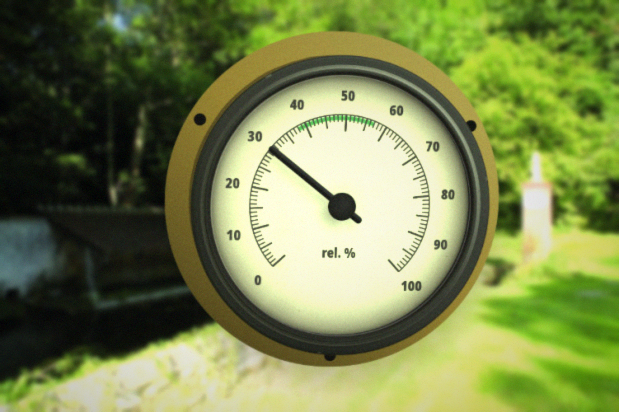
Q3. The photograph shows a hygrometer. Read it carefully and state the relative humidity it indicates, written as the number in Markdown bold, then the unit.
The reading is **30** %
